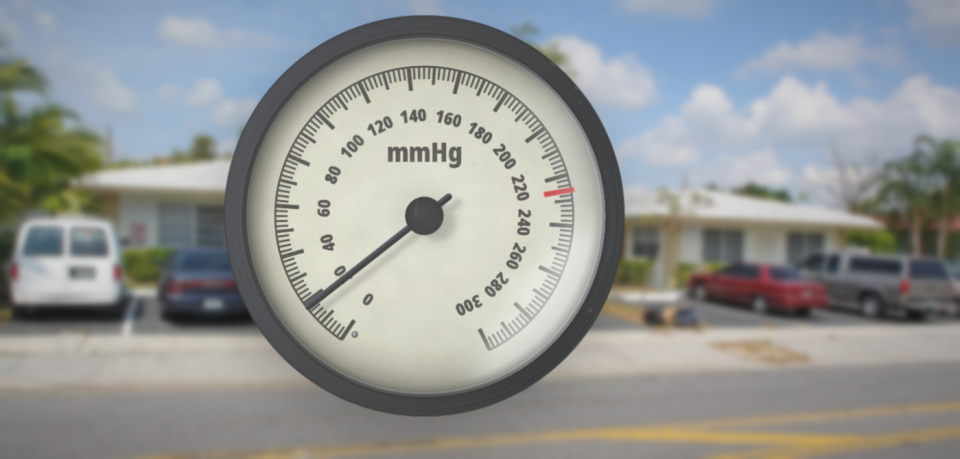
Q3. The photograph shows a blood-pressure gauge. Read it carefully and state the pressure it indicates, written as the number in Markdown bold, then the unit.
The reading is **18** mmHg
